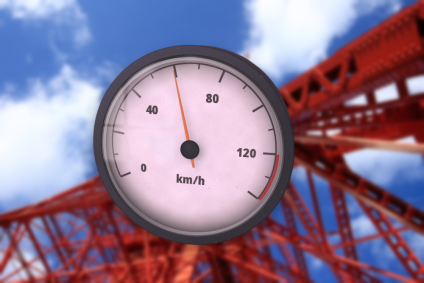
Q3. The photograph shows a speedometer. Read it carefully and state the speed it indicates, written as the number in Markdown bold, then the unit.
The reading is **60** km/h
